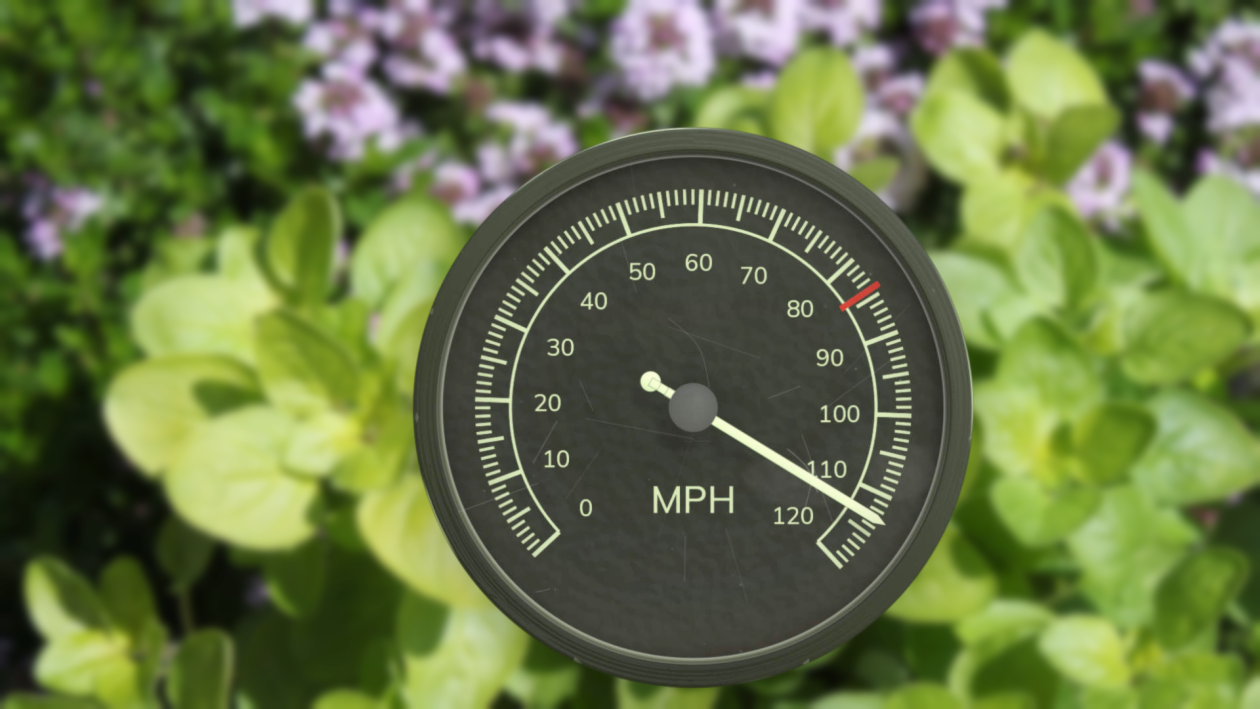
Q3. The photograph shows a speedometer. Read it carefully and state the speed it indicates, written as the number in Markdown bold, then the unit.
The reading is **113** mph
